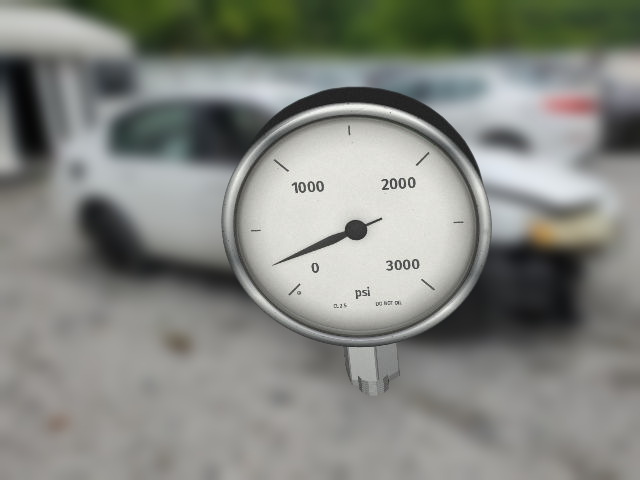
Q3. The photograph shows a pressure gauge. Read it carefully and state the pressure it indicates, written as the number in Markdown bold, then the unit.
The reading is **250** psi
